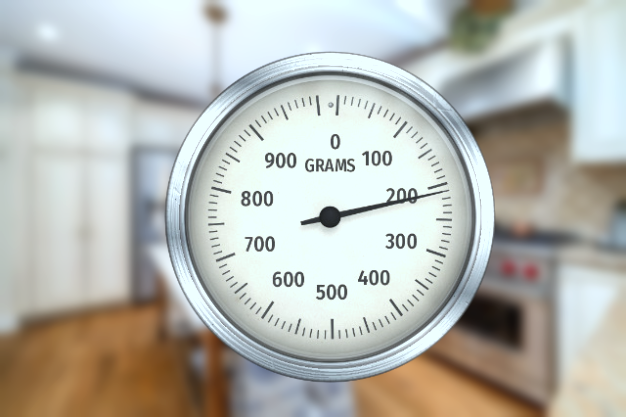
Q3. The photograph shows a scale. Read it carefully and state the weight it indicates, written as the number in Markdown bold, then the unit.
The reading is **210** g
